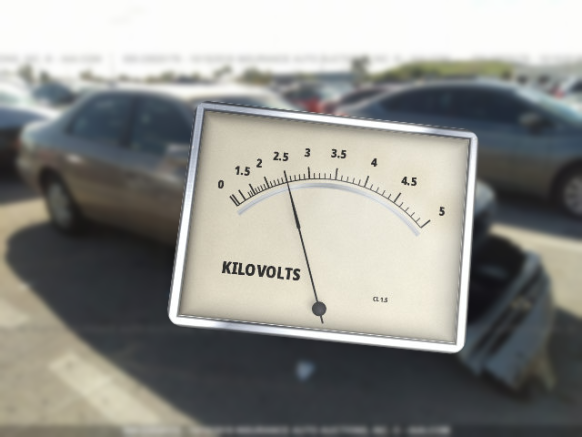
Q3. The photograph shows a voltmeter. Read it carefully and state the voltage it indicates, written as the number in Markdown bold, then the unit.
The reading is **2.5** kV
